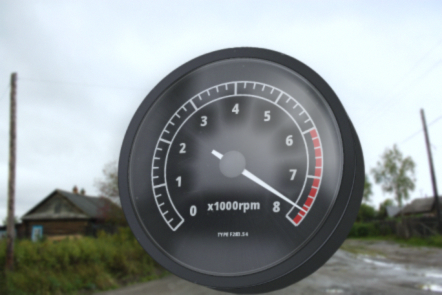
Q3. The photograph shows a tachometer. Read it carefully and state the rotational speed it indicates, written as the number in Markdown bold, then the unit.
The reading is **7700** rpm
